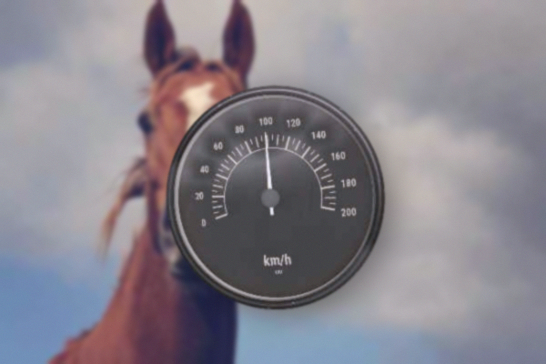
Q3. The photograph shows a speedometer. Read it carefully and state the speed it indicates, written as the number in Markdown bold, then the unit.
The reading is **100** km/h
